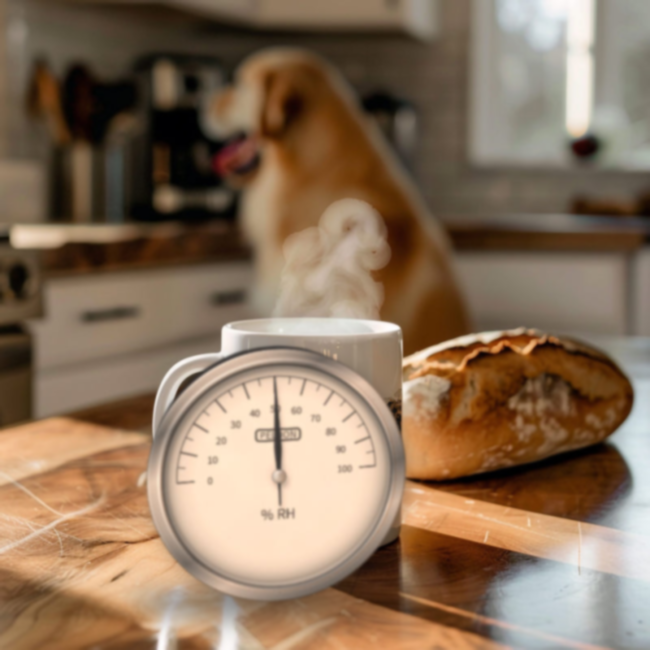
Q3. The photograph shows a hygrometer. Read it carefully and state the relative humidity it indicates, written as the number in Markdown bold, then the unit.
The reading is **50** %
